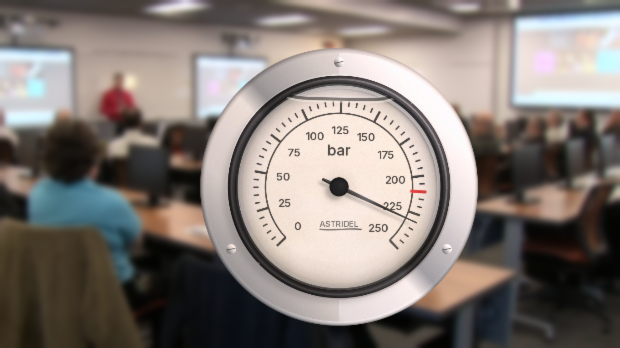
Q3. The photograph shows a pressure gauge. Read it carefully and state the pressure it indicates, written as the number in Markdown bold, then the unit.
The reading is **230** bar
